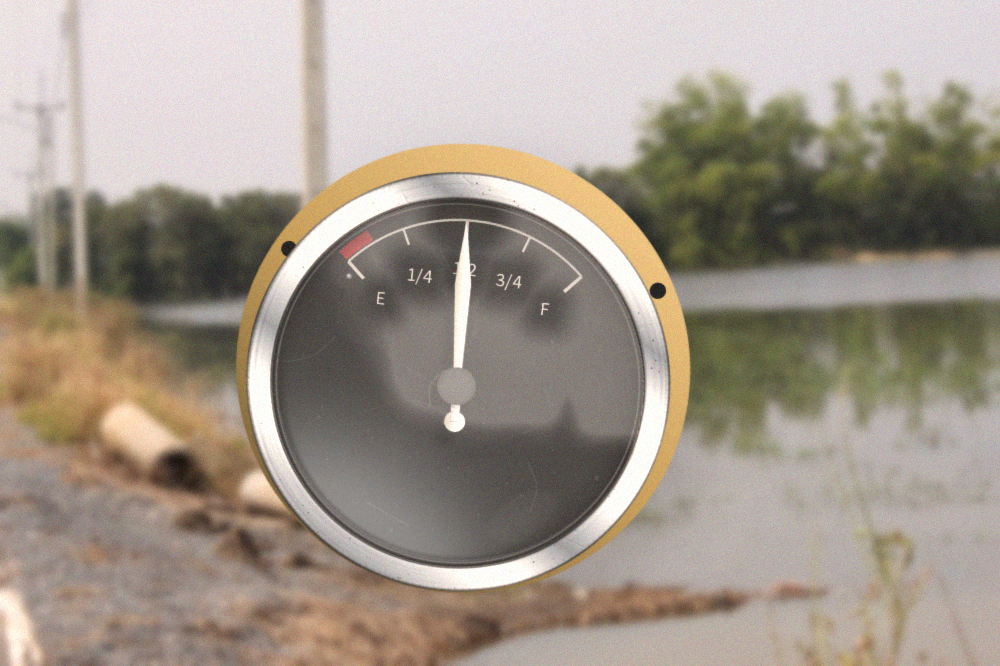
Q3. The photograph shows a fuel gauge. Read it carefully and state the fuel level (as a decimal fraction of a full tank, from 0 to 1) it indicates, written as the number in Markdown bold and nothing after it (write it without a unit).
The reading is **0.5**
